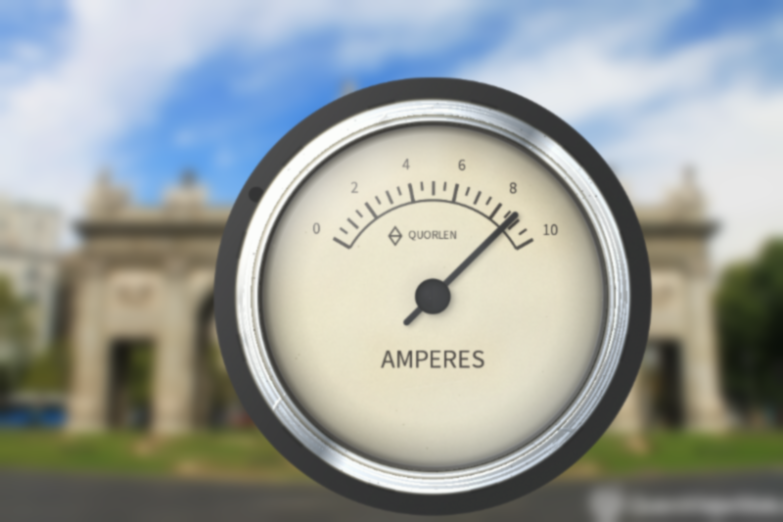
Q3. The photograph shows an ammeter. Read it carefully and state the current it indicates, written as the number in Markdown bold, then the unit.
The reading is **8.75** A
